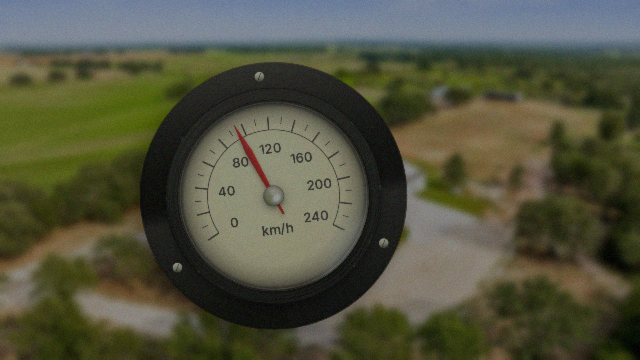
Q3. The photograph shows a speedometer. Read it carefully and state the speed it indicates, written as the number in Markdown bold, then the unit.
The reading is **95** km/h
